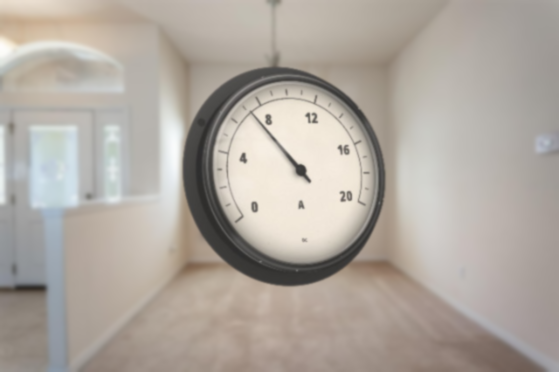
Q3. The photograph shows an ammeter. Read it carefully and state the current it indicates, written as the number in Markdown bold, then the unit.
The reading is **7** A
